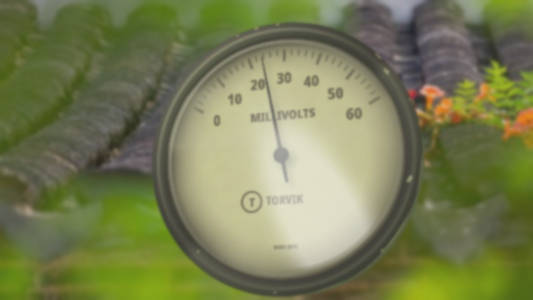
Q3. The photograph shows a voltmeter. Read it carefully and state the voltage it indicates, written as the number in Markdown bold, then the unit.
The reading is **24** mV
